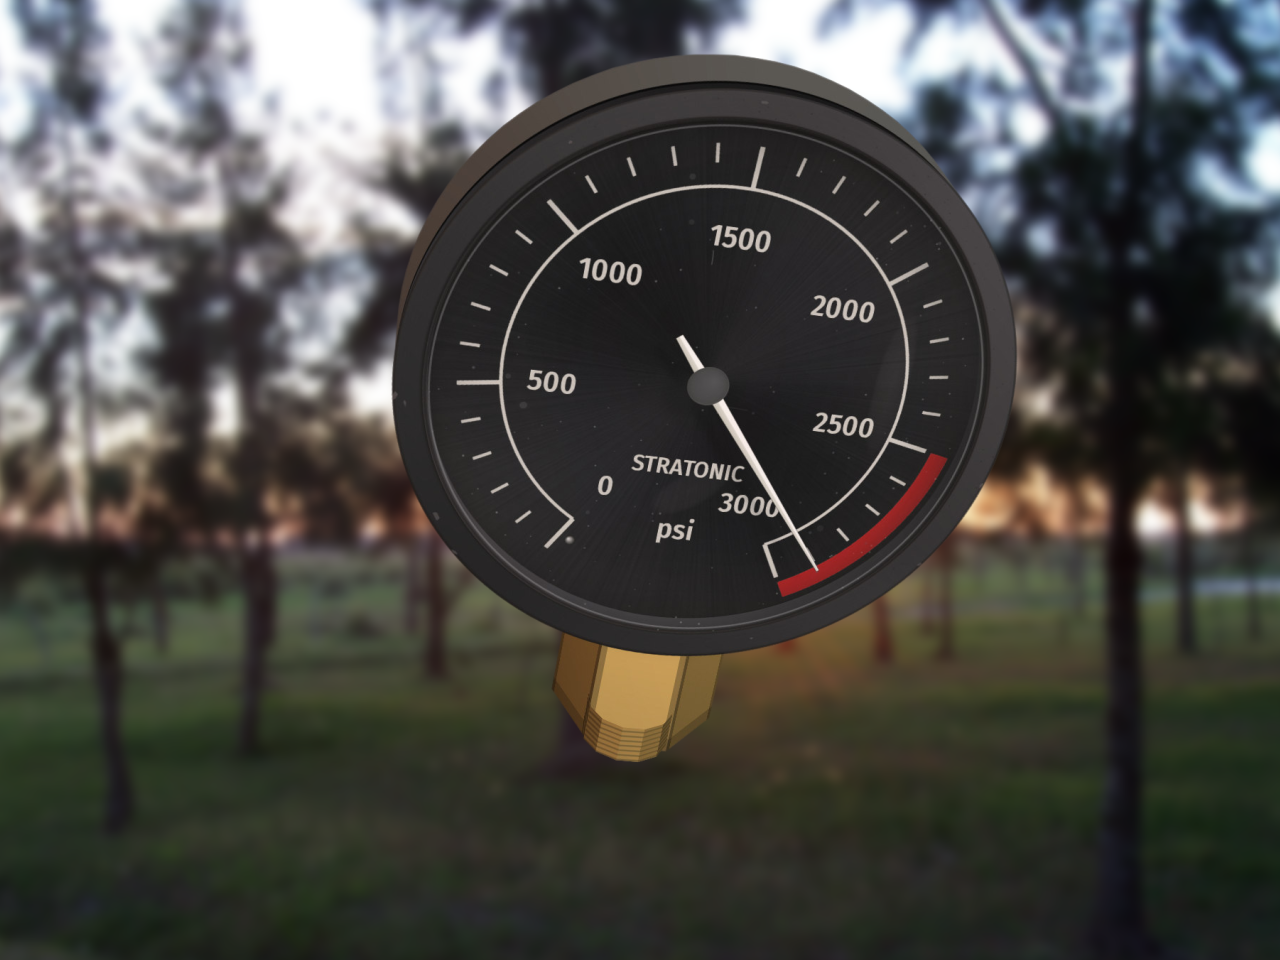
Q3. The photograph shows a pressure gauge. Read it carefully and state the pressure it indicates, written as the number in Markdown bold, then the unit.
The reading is **2900** psi
